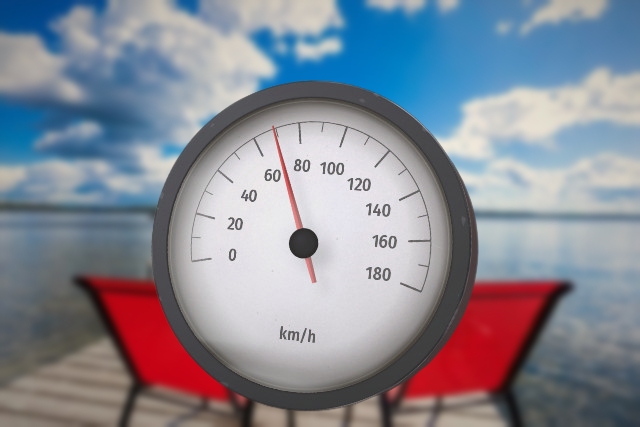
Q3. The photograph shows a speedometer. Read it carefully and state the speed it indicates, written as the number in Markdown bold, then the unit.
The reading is **70** km/h
